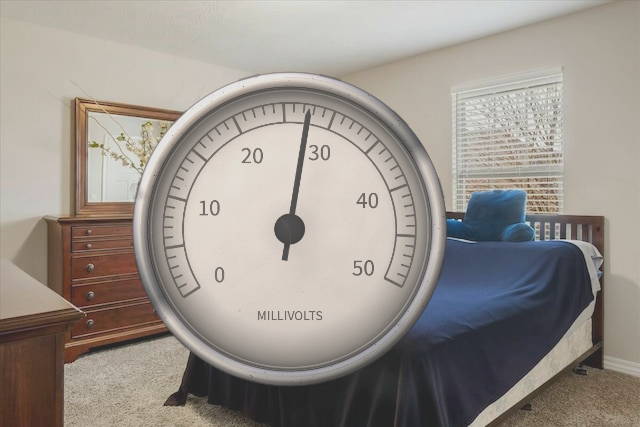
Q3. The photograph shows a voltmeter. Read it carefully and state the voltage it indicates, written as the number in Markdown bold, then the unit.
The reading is **27.5** mV
